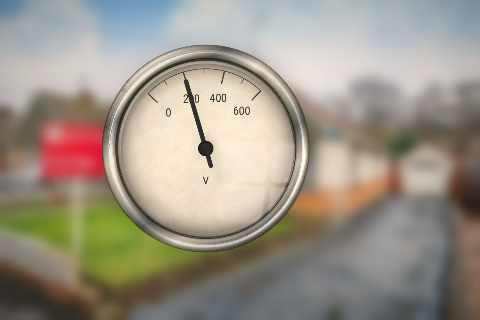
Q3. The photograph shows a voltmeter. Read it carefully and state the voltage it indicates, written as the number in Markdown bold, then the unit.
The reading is **200** V
